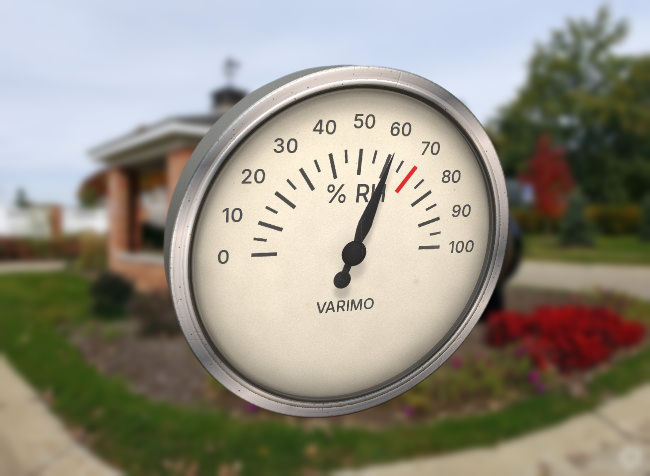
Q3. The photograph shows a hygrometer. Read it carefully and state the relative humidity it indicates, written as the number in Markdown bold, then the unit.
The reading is **60** %
